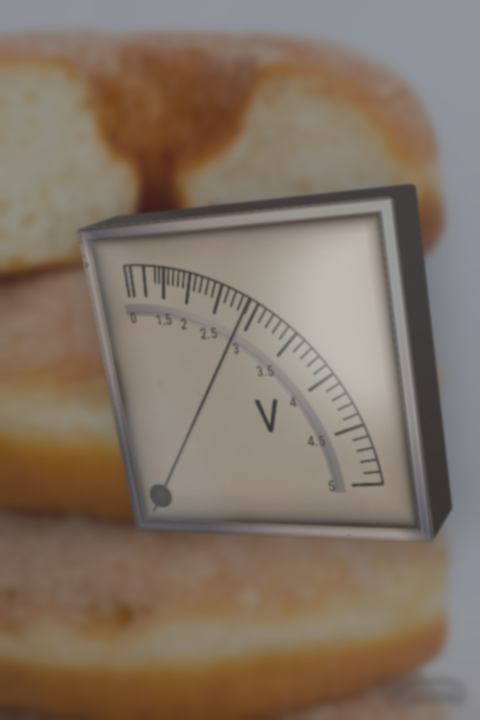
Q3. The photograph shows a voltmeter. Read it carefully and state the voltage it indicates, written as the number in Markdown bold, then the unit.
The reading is **2.9** V
